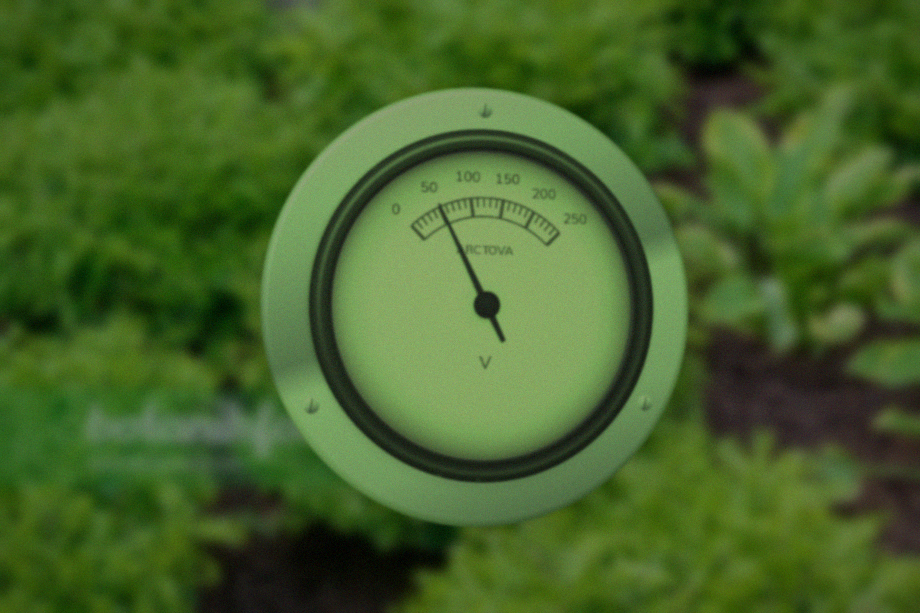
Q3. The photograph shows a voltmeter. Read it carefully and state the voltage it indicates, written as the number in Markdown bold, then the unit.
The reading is **50** V
